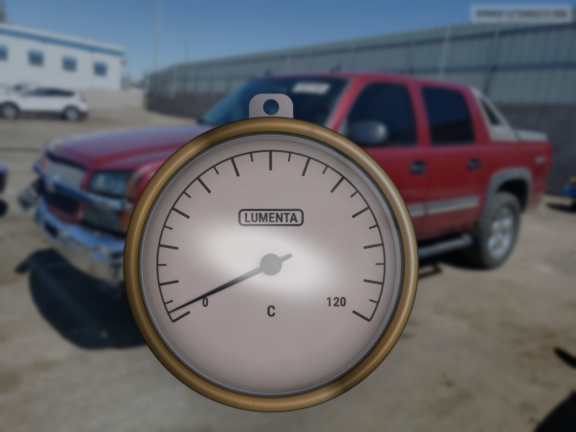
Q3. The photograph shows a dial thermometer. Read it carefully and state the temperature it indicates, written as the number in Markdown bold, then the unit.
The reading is **2.5** °C
